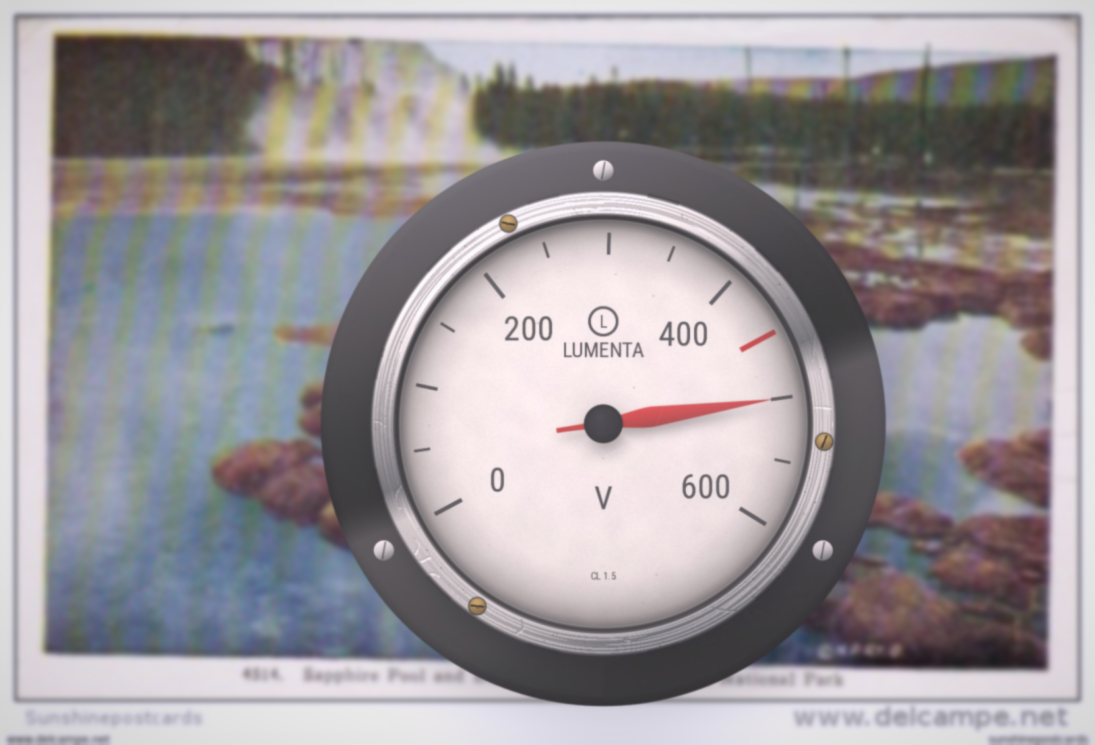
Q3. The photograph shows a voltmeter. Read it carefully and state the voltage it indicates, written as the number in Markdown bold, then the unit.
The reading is **500** V
